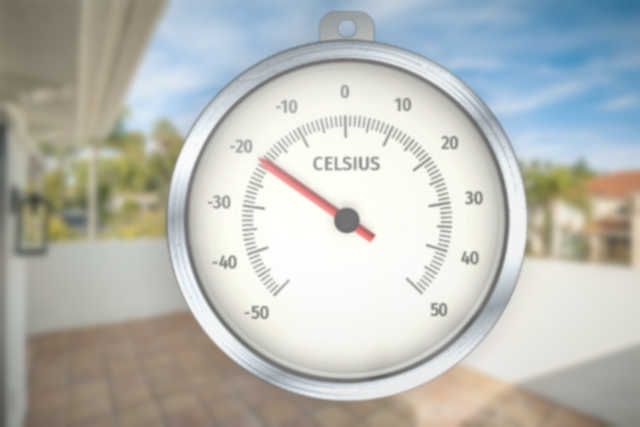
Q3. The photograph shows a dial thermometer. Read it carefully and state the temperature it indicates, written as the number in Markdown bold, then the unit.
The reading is **-20** °C
